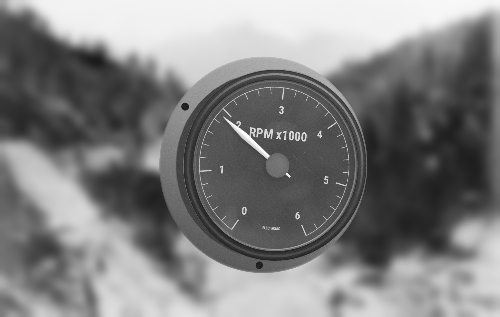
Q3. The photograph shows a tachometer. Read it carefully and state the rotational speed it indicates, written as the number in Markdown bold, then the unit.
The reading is **1900** rpm
